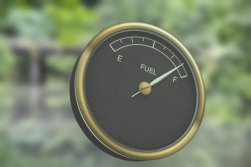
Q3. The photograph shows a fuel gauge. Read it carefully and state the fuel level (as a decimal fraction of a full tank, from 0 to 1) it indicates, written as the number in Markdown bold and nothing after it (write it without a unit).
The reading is **0.875**
